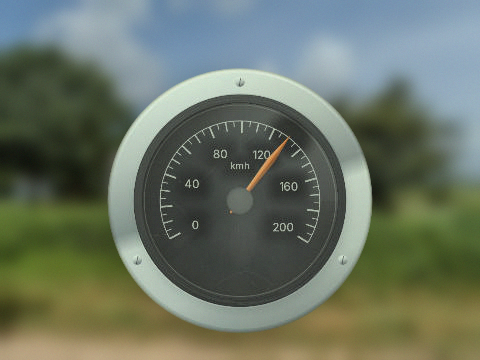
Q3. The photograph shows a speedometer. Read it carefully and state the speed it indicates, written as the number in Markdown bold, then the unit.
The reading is **130** km/h
